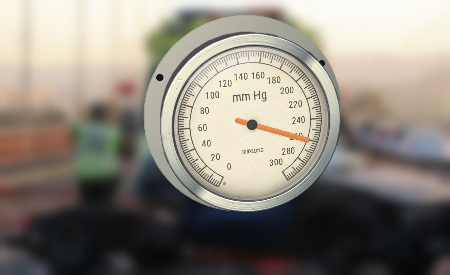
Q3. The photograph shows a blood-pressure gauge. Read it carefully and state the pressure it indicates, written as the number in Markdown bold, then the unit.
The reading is **260** mmHg
